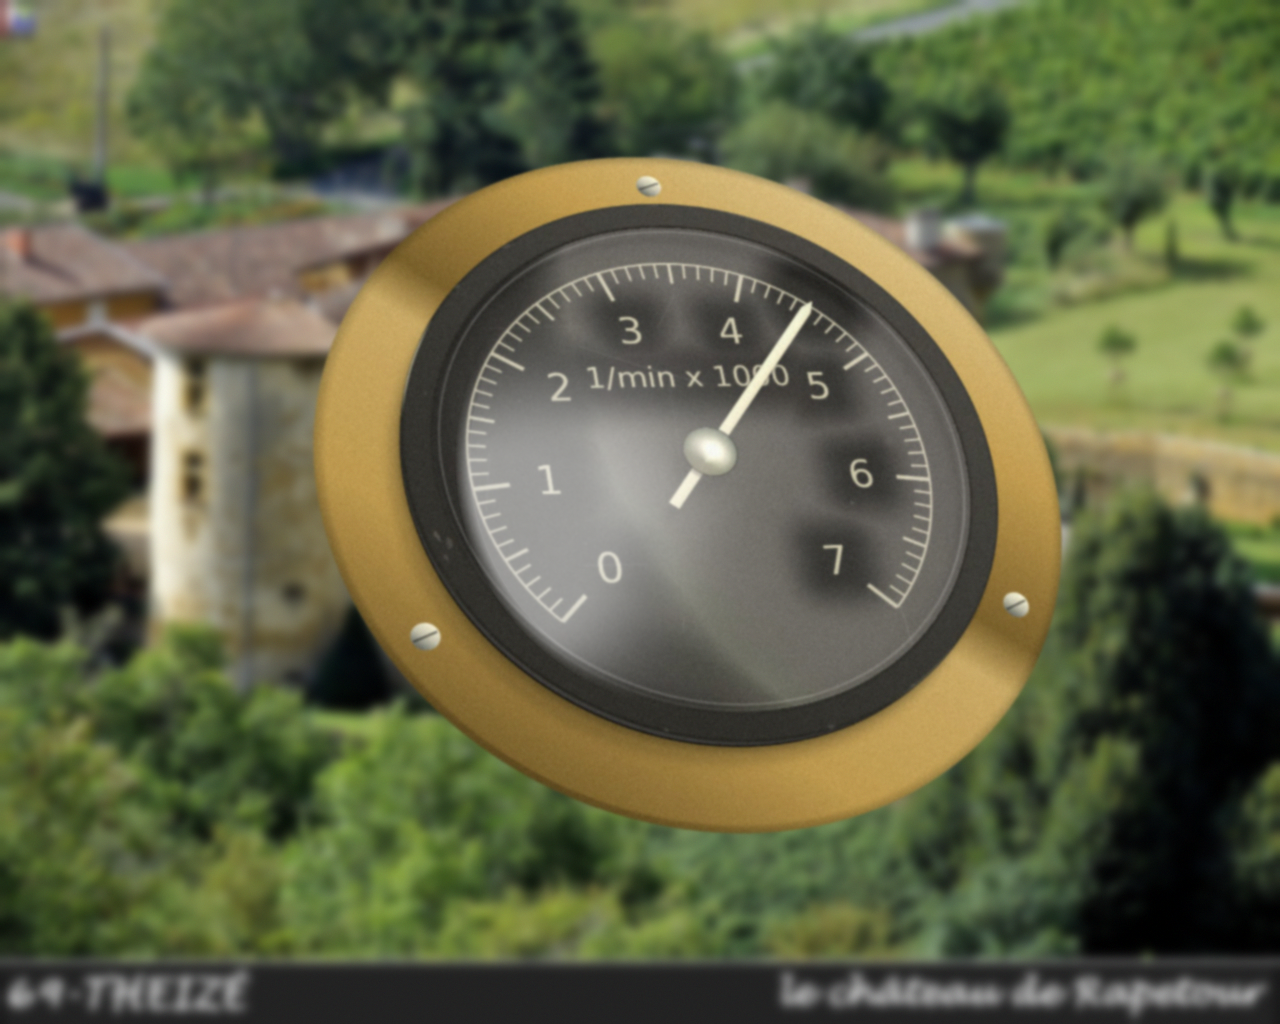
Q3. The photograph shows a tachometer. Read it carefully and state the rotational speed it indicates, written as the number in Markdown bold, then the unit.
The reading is **4500** rpm
